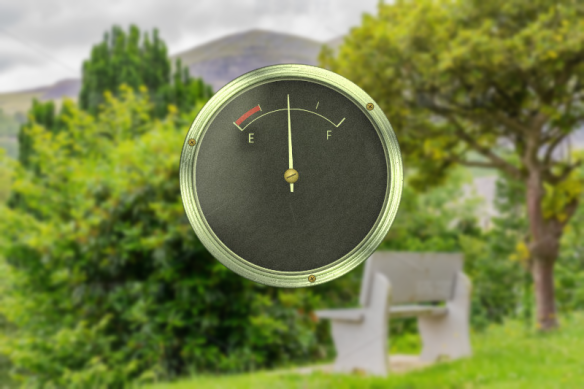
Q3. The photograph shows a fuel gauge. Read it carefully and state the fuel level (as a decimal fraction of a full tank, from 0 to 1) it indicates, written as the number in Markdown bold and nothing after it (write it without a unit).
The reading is **0.5**
